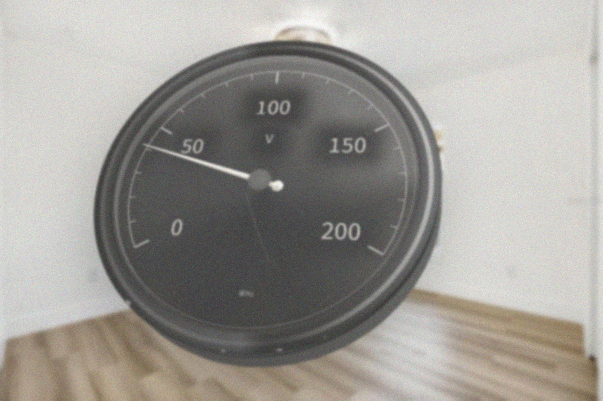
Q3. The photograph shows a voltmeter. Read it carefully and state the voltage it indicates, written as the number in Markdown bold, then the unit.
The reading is **40** V
